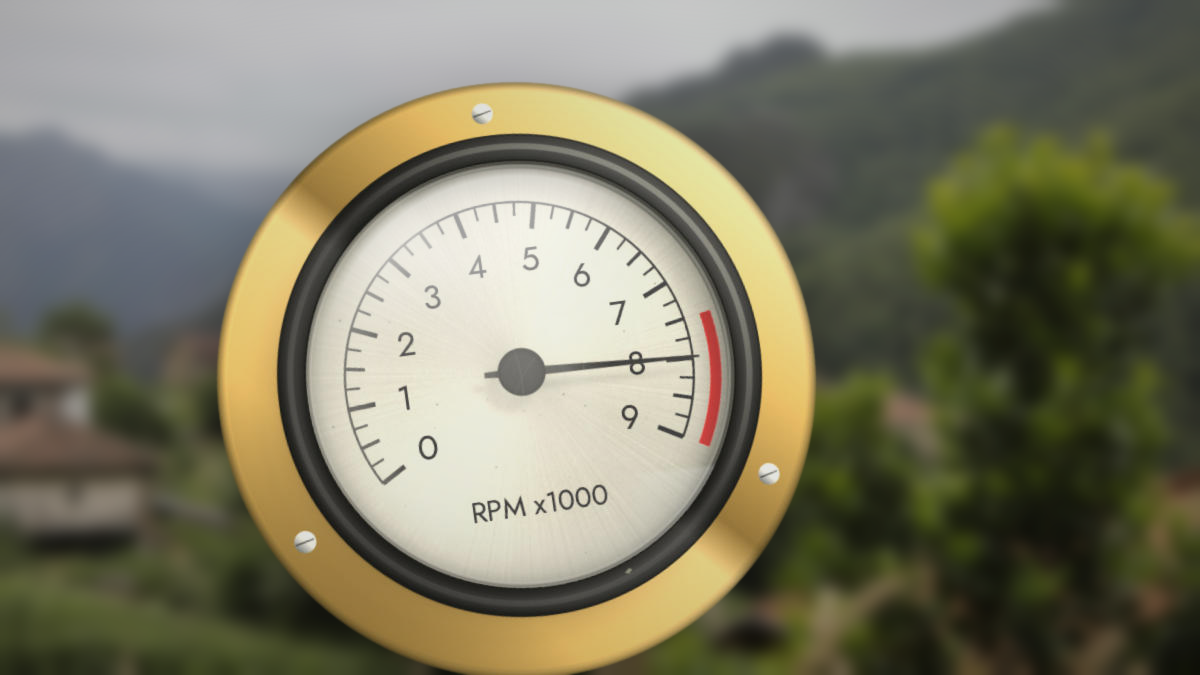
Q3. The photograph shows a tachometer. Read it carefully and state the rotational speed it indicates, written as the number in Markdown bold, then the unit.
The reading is **8000** rpm
